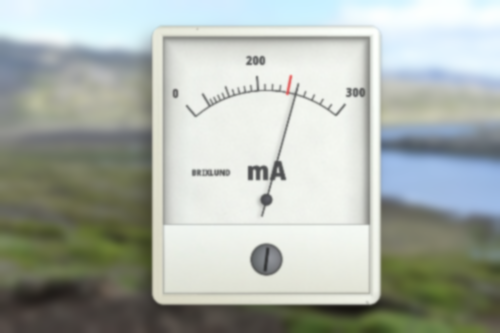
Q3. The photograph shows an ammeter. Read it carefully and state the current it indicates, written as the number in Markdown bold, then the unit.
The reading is **250** mA
